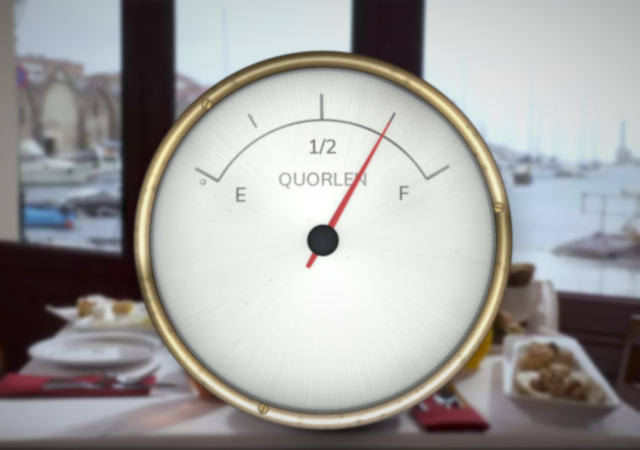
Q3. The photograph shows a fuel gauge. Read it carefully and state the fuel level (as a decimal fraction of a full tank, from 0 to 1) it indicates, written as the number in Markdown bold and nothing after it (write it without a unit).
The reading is **0.75**
